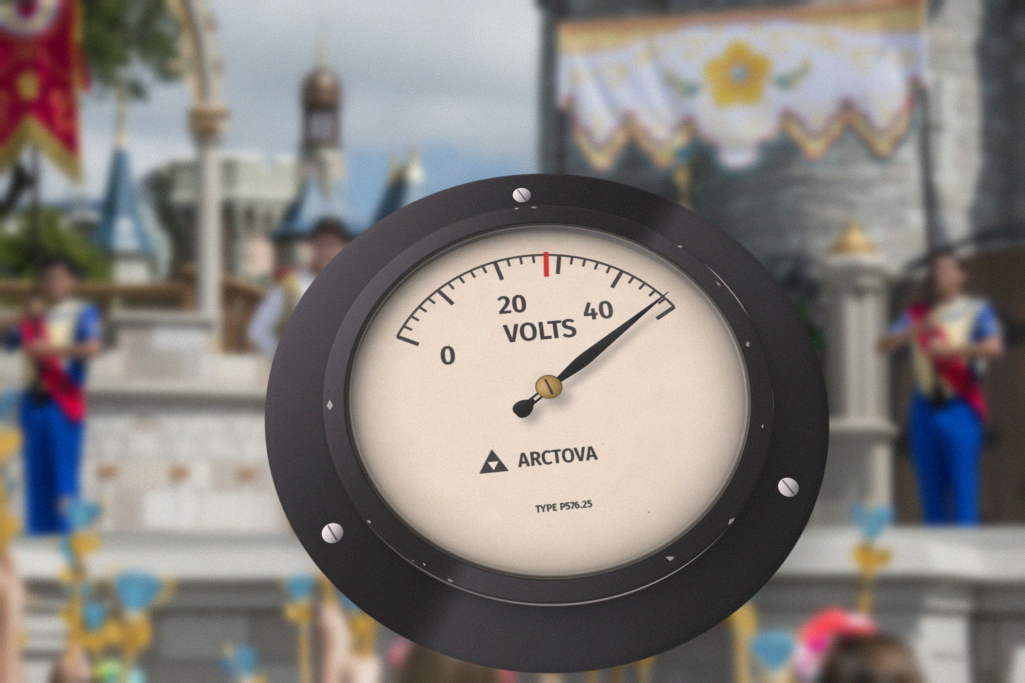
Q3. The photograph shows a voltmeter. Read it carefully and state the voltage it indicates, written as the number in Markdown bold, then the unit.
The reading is **48** V
